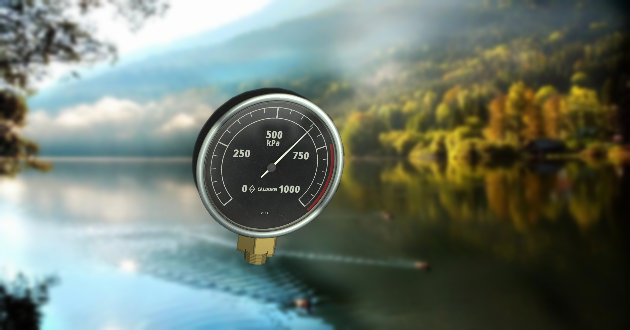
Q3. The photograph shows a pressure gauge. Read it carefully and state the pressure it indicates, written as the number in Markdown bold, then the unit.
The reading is **650** kPa
